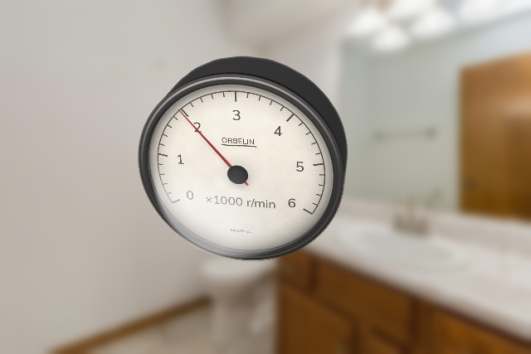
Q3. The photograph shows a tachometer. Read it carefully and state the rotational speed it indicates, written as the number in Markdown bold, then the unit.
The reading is **2000** rpm
